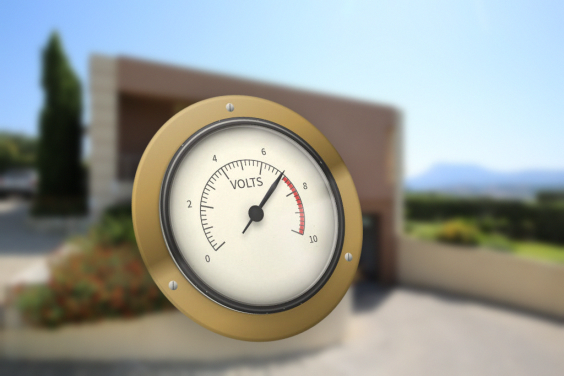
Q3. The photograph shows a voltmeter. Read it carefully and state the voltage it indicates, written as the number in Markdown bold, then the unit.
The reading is **7** V
